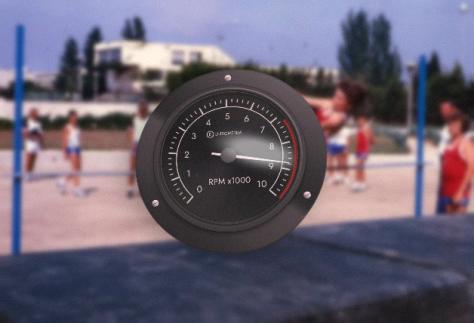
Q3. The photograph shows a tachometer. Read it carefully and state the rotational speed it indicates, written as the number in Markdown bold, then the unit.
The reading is **8800** rpm
